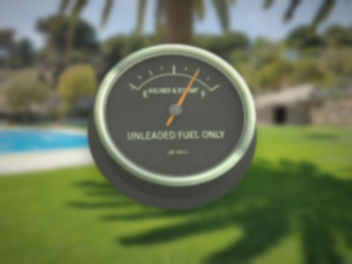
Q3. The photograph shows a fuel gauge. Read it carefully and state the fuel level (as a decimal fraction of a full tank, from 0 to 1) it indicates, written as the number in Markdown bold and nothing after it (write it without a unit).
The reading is **0.75**
